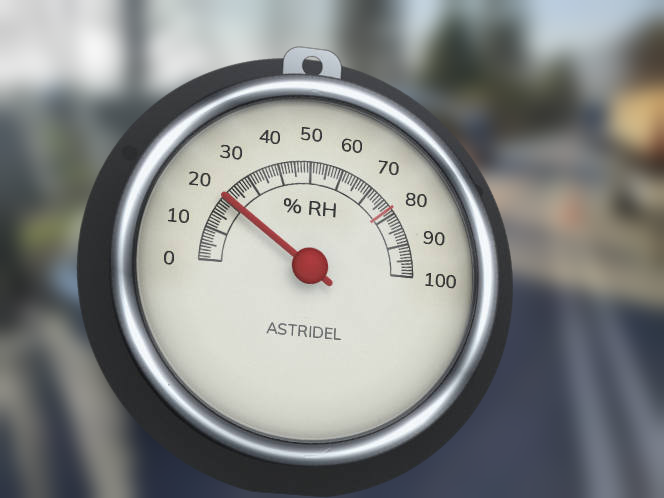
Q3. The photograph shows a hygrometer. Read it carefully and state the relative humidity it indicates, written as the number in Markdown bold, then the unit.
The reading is **20** %
